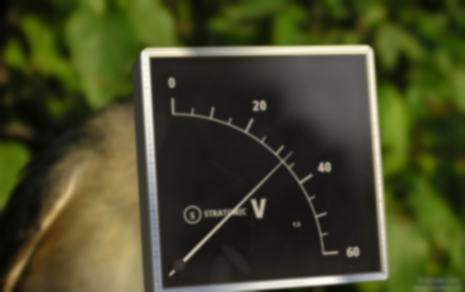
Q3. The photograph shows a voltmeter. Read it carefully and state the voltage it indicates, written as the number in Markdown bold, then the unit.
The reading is **32.5** V
